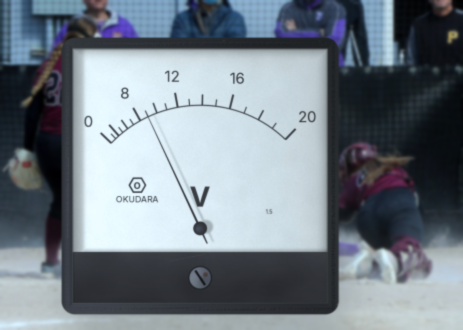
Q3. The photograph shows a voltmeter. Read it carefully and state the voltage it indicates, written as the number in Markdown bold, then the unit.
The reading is **9** V
